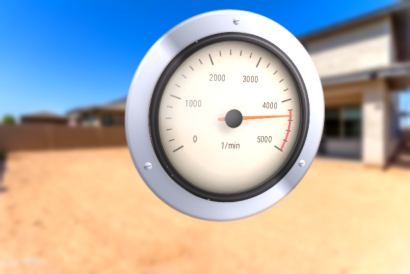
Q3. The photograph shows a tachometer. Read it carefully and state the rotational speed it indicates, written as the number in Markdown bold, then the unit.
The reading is **4300** rpm
